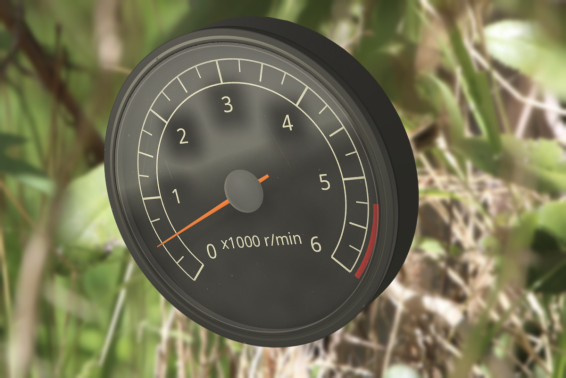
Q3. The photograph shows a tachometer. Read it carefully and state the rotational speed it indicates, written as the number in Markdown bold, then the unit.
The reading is **500** rpm
